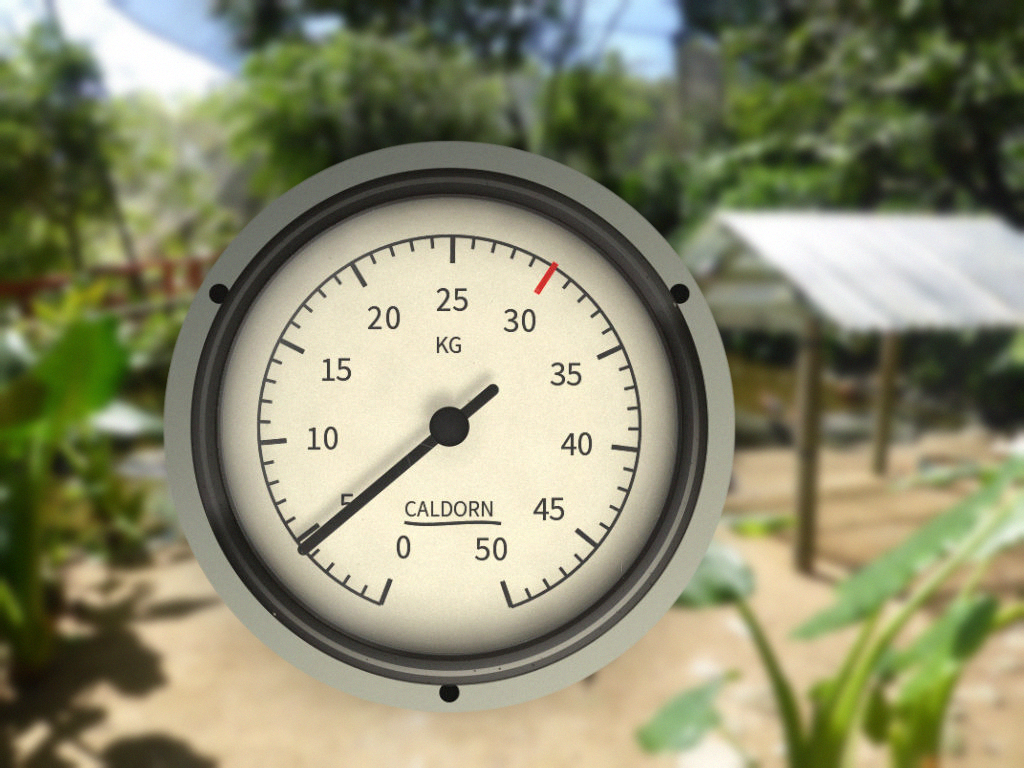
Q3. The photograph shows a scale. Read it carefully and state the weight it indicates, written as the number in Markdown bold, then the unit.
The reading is **4.5** kg
